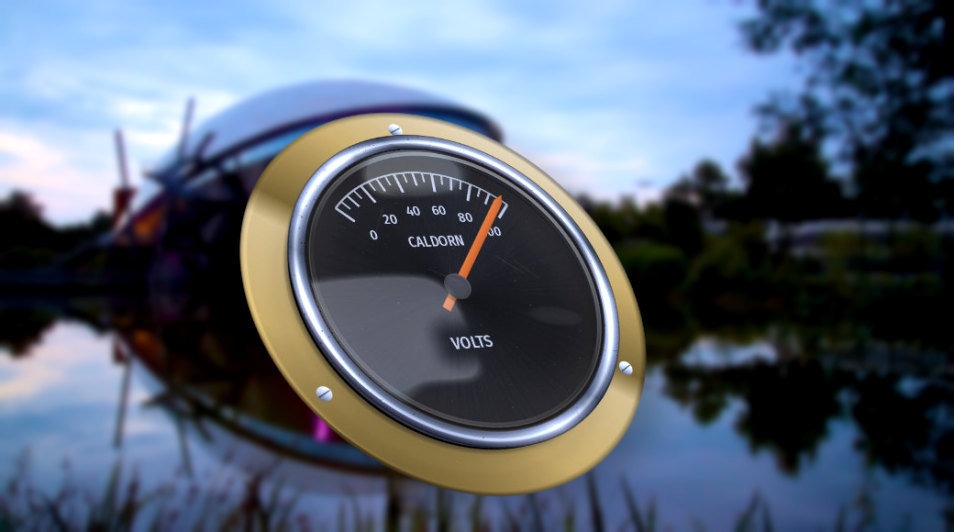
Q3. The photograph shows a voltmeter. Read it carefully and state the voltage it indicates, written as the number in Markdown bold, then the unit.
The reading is **95** V
